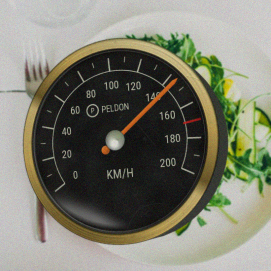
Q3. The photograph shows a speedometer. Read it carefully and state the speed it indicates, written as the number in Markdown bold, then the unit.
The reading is **145** km/h
